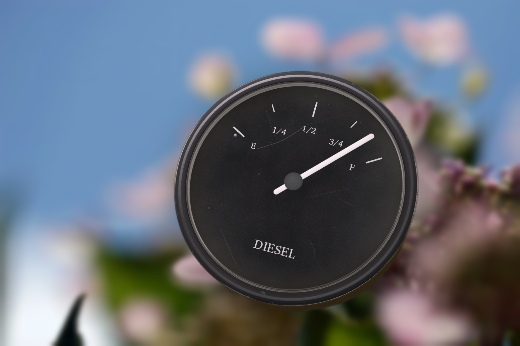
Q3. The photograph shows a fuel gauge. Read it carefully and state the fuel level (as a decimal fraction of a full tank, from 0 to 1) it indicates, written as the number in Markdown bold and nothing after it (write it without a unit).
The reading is **0.875**
